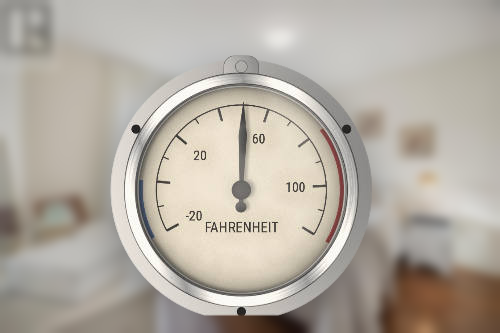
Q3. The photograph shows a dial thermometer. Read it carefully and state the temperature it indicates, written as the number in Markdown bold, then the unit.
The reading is **50** °F
